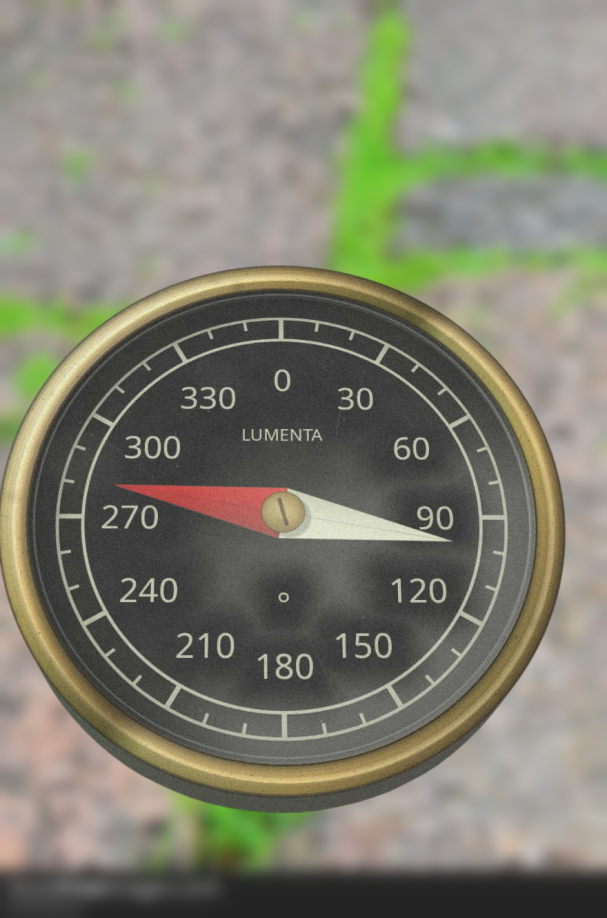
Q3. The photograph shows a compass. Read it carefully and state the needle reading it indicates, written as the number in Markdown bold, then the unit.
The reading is **280** °
